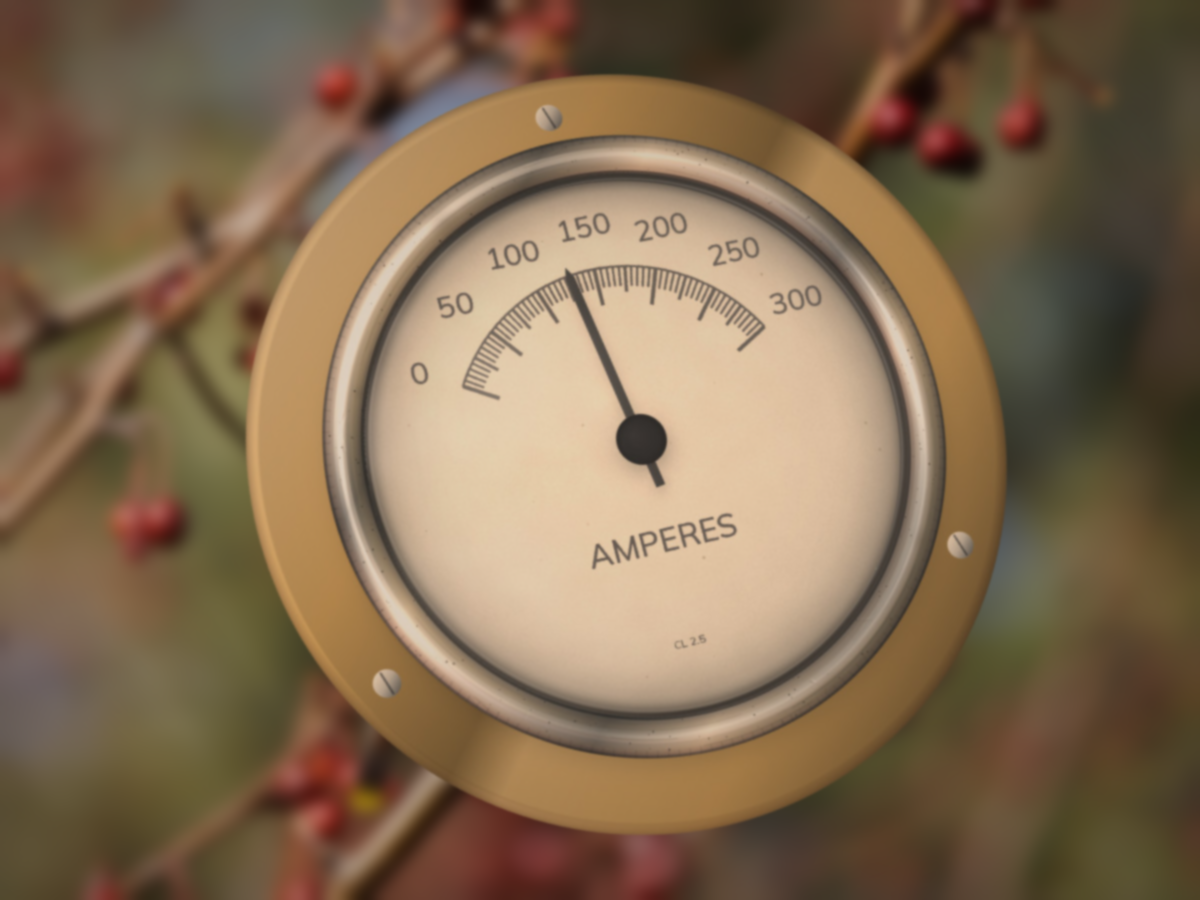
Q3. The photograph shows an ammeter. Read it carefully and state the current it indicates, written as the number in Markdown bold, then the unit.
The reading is **125** A
